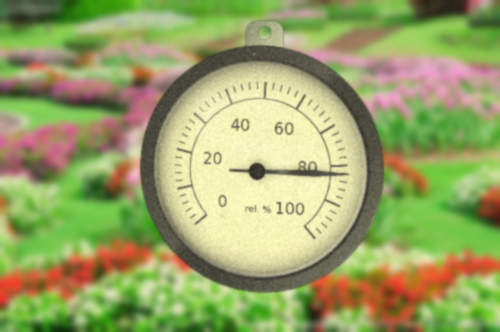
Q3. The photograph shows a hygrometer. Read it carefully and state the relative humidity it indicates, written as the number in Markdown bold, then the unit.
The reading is **82** %
